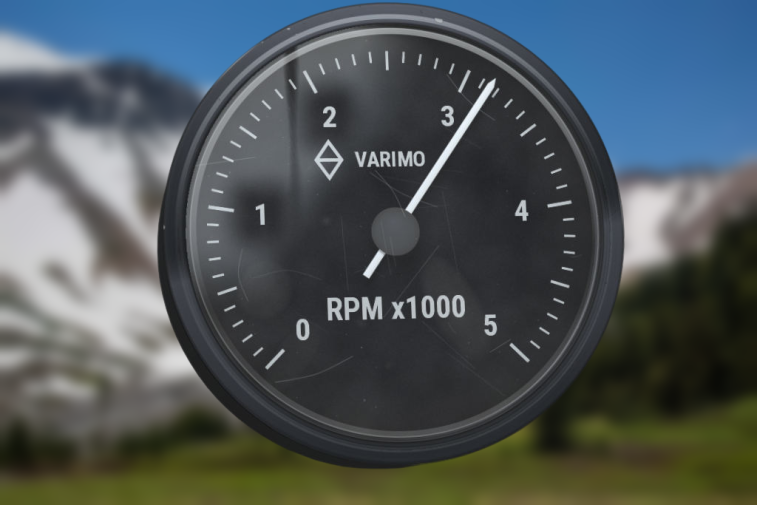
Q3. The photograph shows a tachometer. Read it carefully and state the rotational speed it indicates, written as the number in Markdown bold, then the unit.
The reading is **3150** rpm
